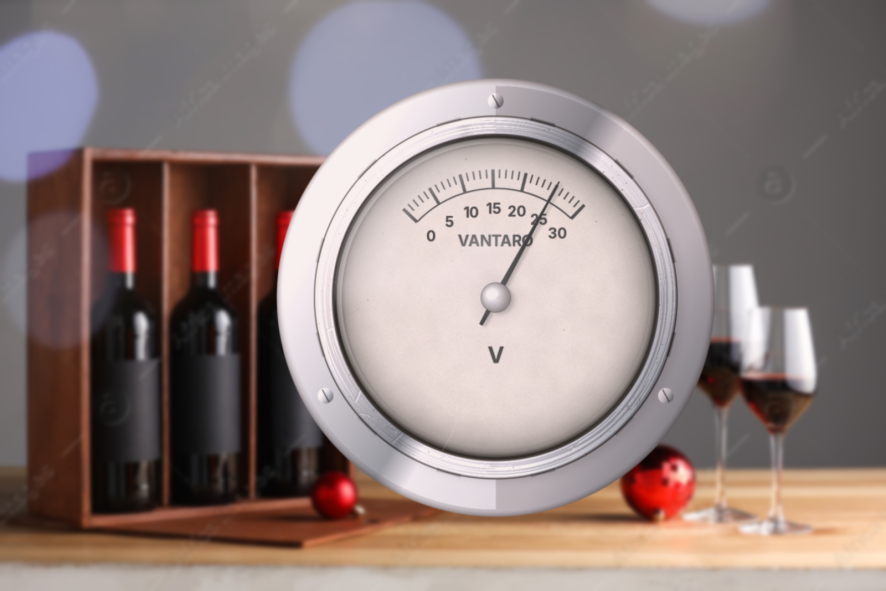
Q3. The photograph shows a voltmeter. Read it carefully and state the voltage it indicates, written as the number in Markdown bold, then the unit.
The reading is **25** V
